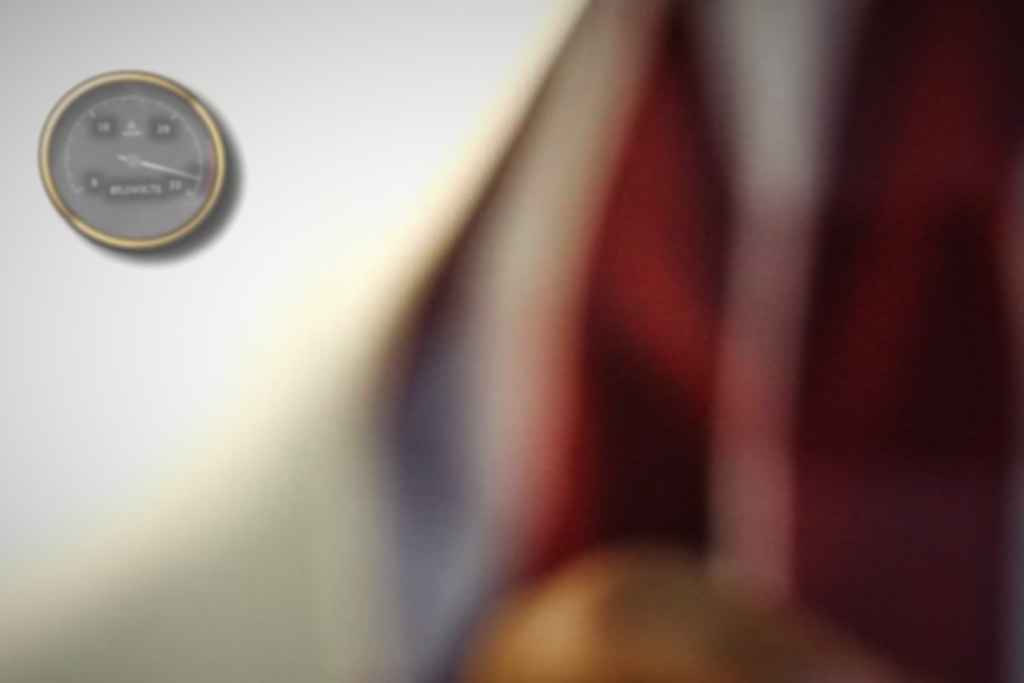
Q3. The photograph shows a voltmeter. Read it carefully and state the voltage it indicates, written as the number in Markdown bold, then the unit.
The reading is **28** kV
